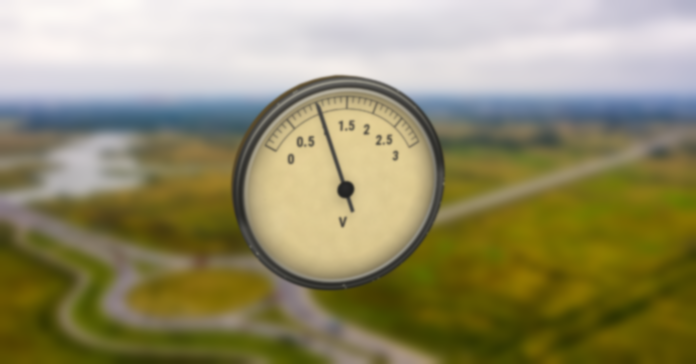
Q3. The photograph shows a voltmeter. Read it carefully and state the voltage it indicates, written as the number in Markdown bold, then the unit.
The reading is **1** V
